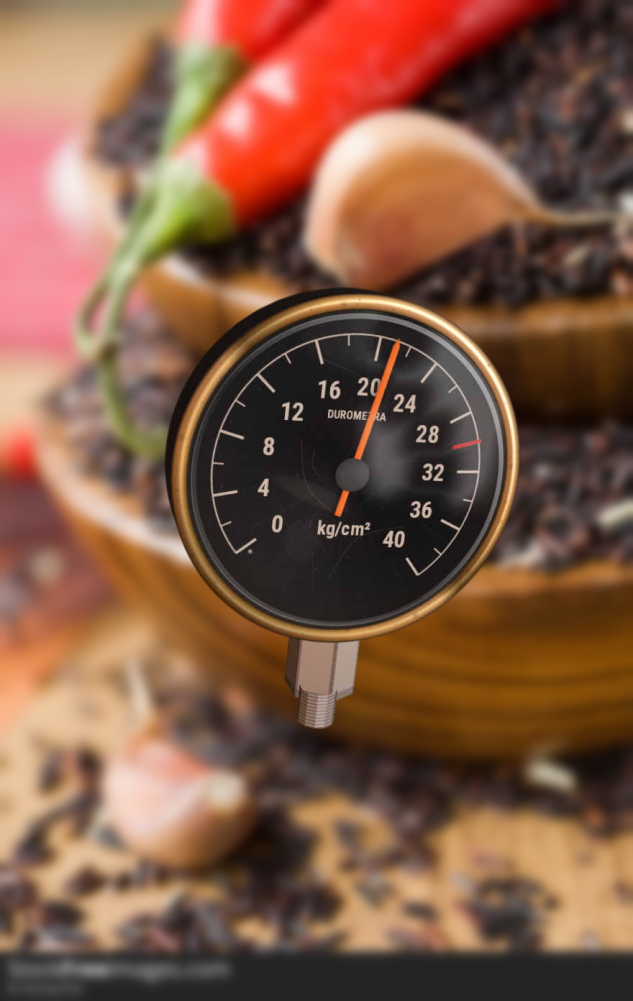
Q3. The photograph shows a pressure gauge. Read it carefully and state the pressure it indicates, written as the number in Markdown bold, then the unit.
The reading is **21** kg/cm²
